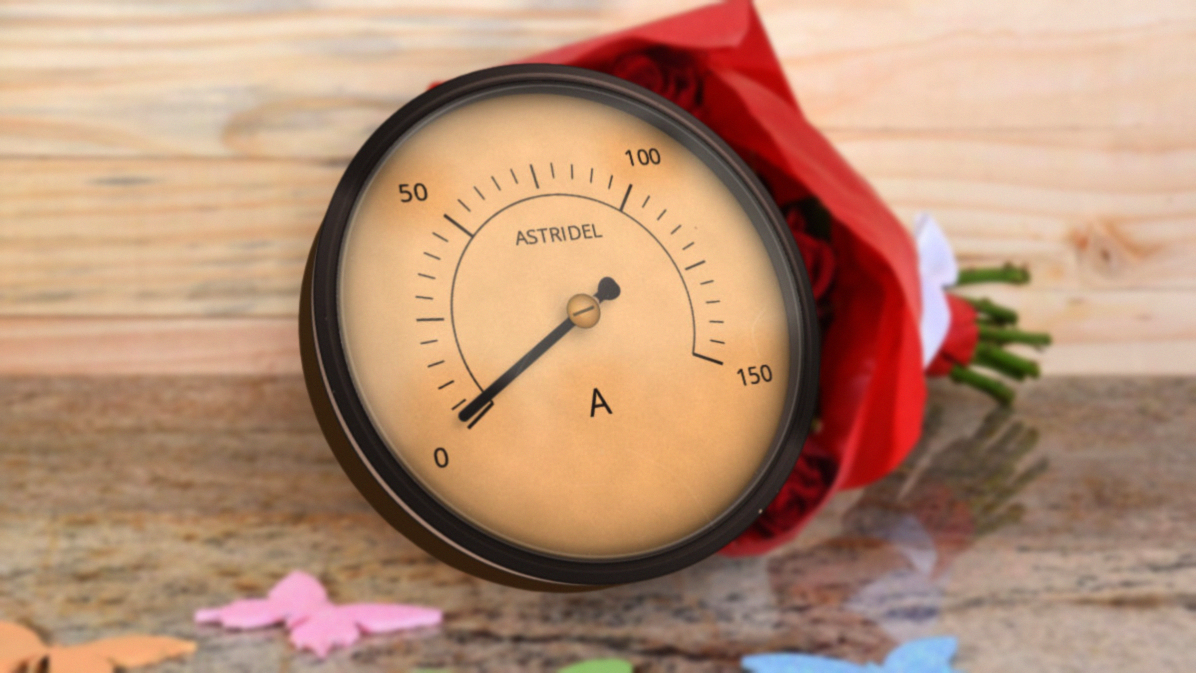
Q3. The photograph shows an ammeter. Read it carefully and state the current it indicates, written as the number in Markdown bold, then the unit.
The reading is **2.5** A
